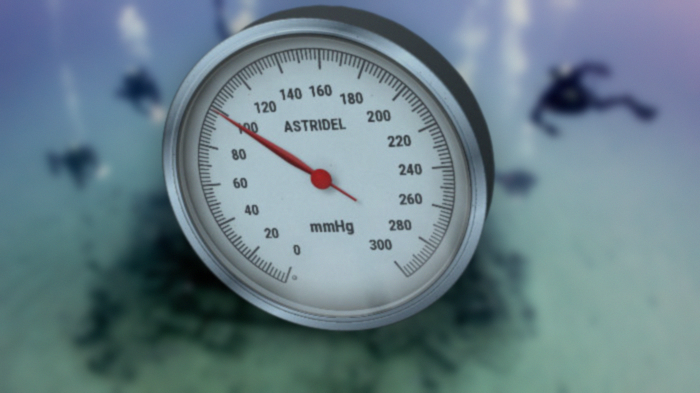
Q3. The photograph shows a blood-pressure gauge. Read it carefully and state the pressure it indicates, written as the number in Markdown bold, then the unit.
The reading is **100** mmHg
